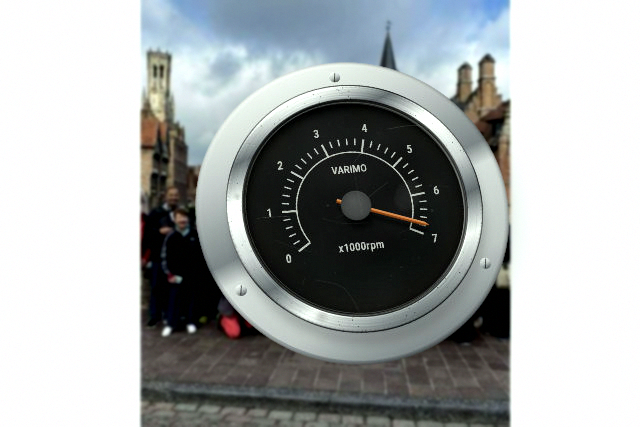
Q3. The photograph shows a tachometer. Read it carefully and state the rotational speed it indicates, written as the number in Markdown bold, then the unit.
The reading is **6800** rpm
